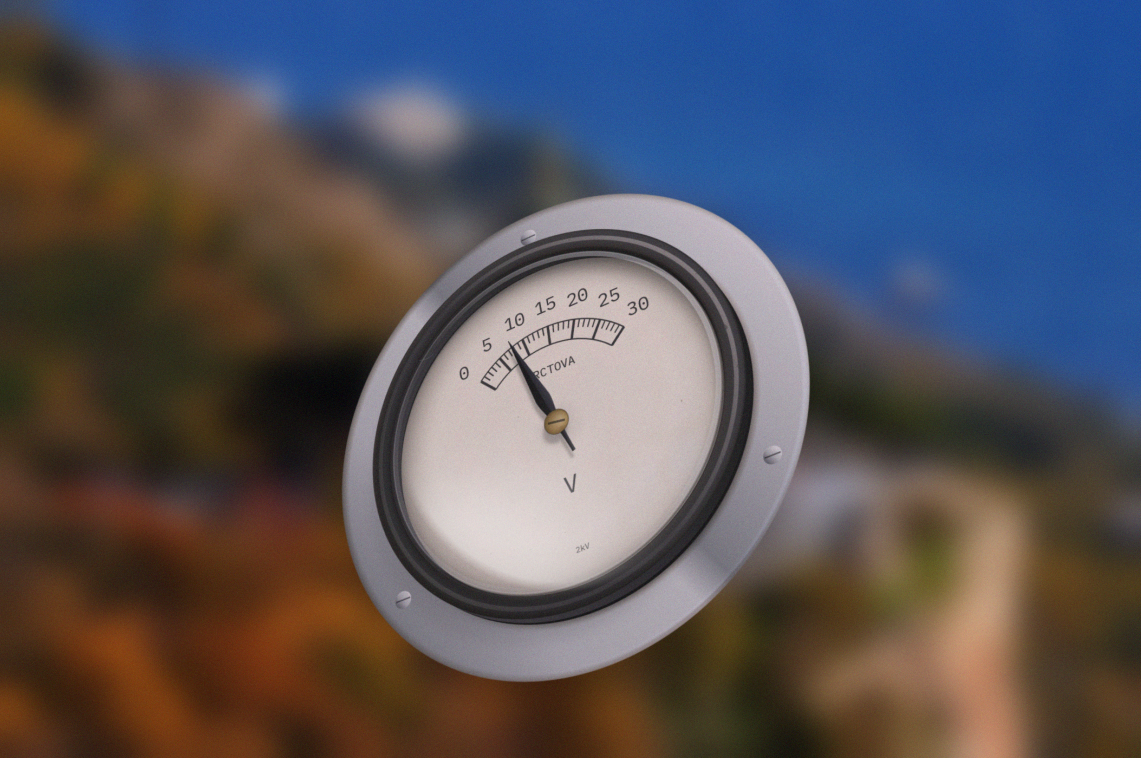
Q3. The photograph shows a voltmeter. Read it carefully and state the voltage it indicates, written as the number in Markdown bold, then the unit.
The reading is **8** V
